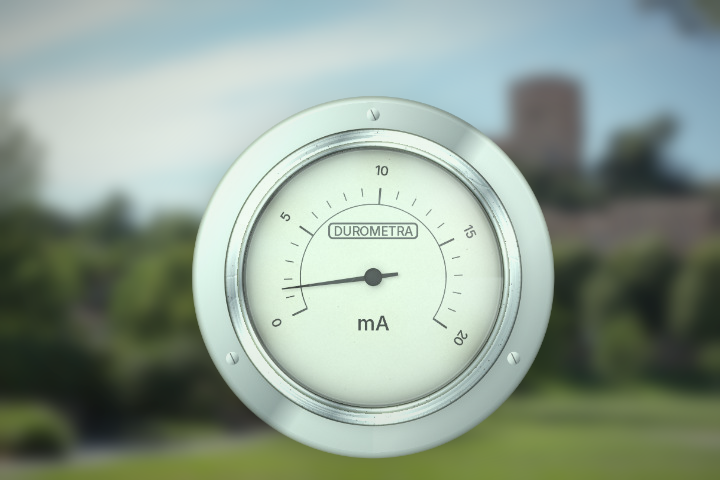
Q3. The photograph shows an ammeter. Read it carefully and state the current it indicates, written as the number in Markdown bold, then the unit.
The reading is **1.5** mA
